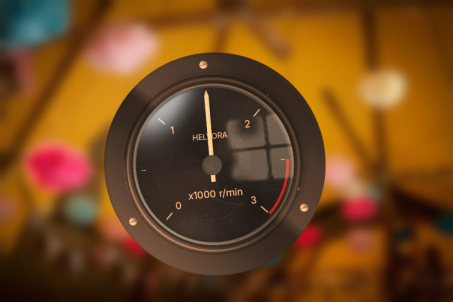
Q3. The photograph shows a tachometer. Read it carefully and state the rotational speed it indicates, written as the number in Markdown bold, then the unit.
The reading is **1500** rpm
